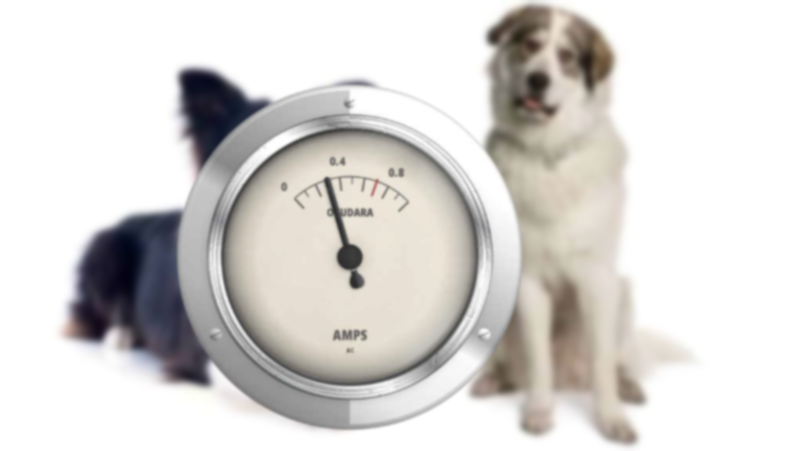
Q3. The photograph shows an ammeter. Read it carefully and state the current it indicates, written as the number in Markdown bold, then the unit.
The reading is **0.3** A
